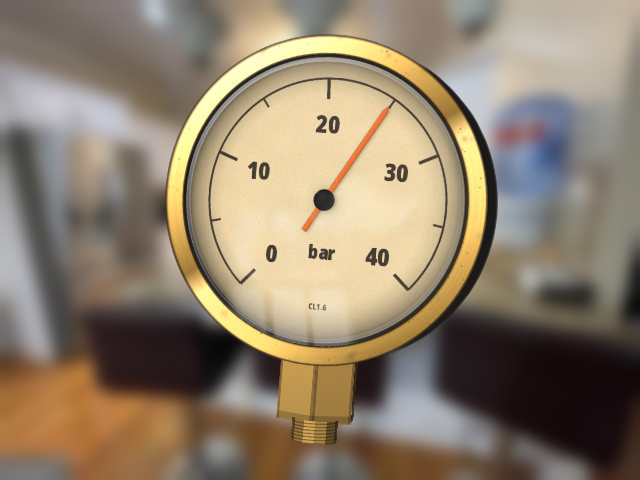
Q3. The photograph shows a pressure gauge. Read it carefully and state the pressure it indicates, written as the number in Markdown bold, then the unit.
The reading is **25** bar
